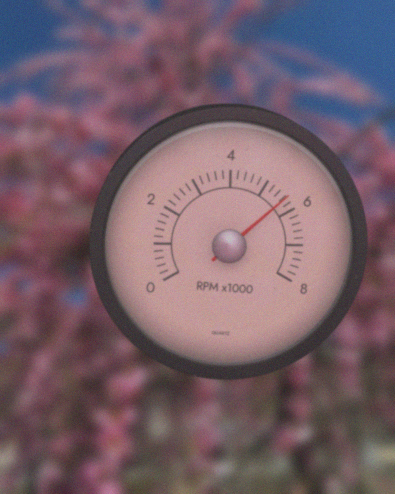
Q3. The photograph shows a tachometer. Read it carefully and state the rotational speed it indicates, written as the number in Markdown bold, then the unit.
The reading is **5600** rpm
